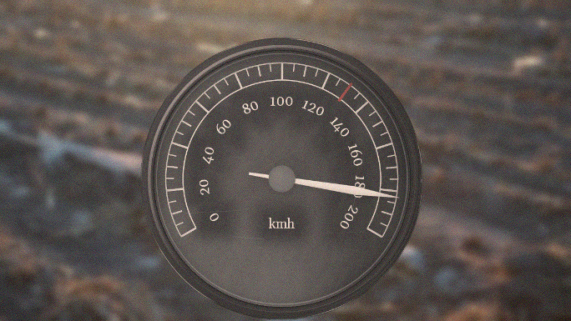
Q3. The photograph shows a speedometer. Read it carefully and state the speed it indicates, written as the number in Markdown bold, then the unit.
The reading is **182.5** km/h
